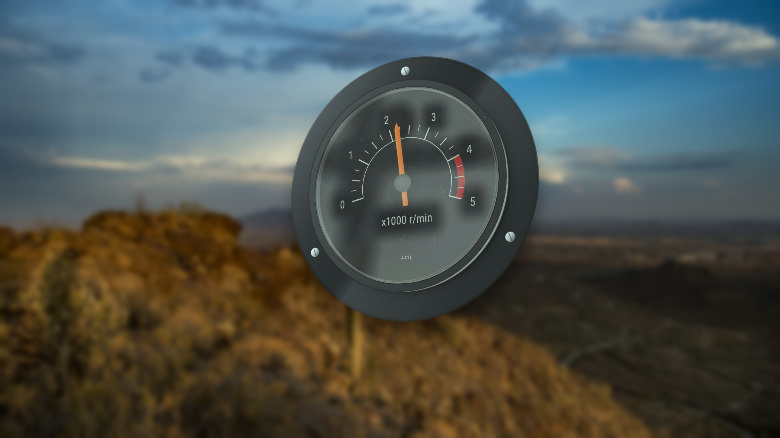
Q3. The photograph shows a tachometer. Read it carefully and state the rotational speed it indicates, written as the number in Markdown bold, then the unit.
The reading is **2250** rpm
